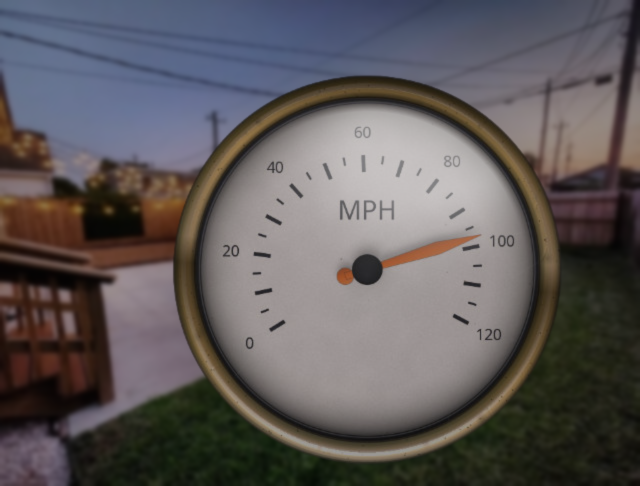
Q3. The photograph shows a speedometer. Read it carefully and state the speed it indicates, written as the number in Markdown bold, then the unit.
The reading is **97.5** mph
